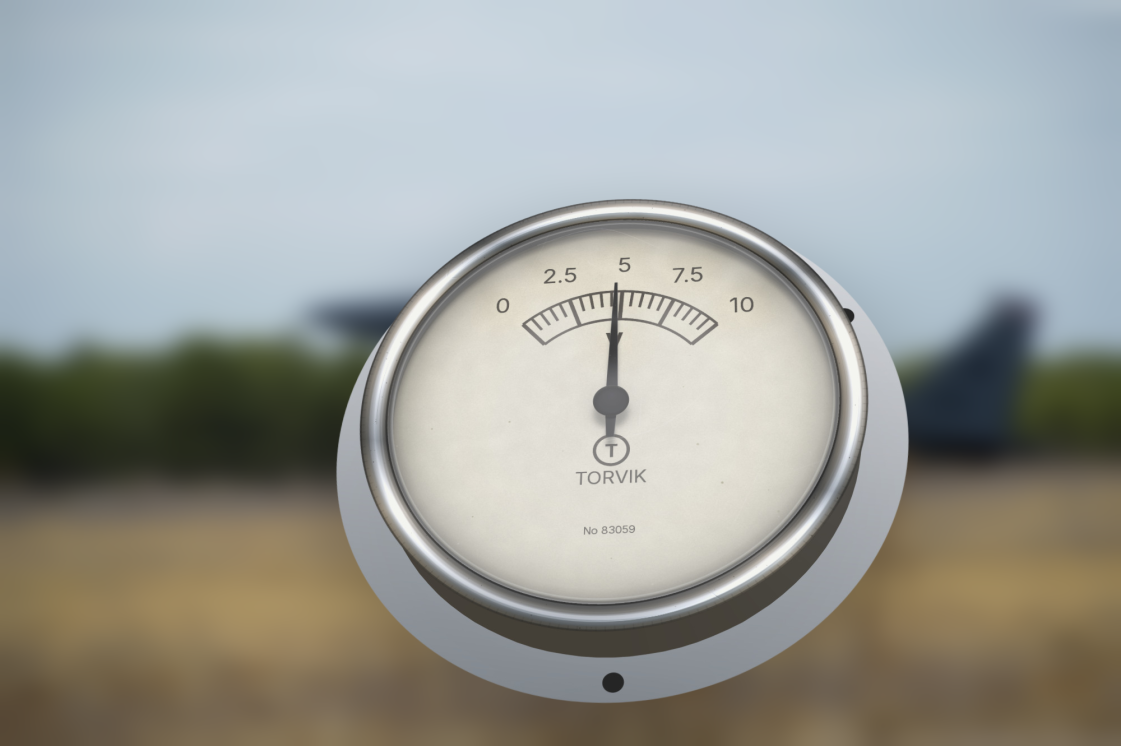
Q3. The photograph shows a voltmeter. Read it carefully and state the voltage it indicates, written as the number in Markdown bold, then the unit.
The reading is **4.75** V
